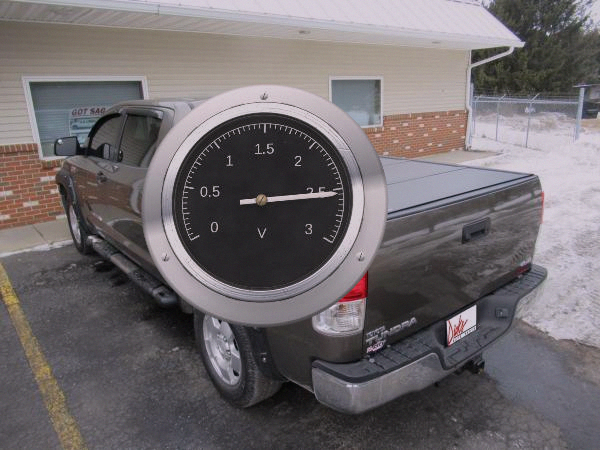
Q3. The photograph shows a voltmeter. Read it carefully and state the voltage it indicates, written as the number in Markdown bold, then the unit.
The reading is **2.55** V
